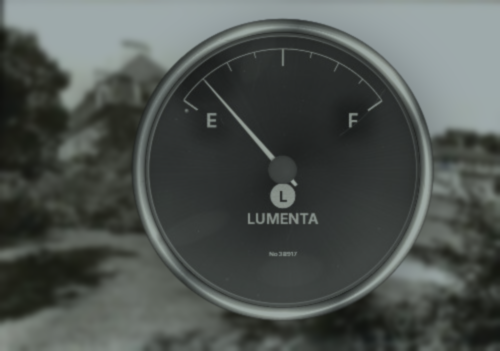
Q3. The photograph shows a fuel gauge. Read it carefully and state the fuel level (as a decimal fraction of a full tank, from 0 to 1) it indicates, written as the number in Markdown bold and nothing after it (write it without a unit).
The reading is **0.125**
